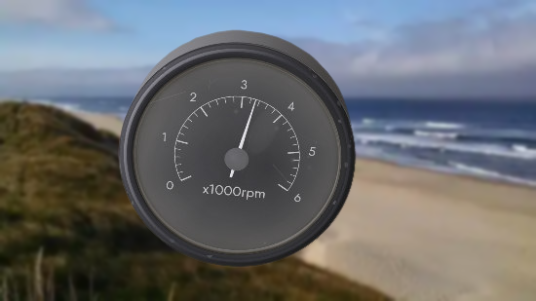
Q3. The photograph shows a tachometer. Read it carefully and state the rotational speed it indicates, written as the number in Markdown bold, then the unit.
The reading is **3300** rpm
